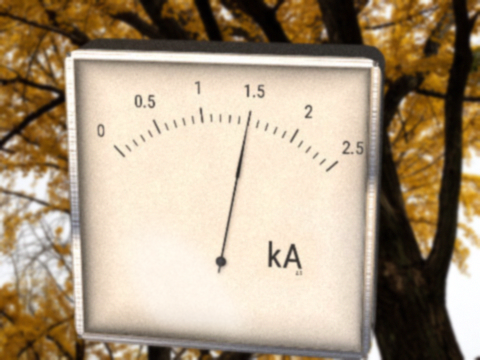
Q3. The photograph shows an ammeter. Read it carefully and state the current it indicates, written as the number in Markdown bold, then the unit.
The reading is **1.5** kA
